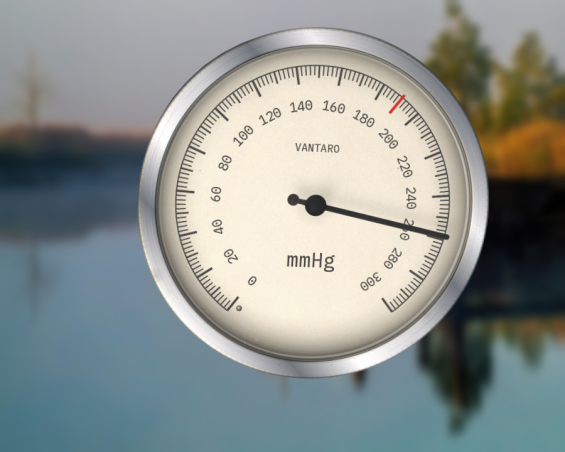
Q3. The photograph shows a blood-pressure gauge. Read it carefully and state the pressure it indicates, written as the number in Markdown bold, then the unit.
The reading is **258** mmHg
